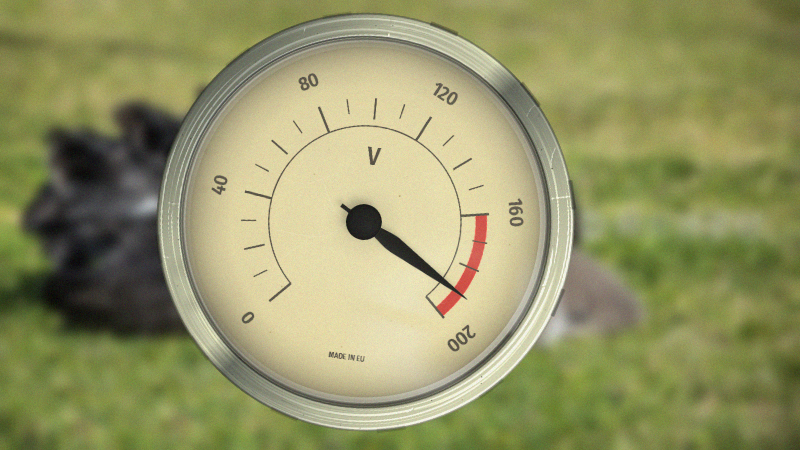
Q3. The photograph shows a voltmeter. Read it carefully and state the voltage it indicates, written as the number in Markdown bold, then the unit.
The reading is **190** V
